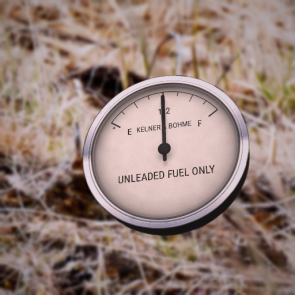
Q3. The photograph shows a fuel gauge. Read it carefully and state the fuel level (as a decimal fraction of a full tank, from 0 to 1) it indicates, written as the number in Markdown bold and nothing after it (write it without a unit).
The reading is **0.5**
